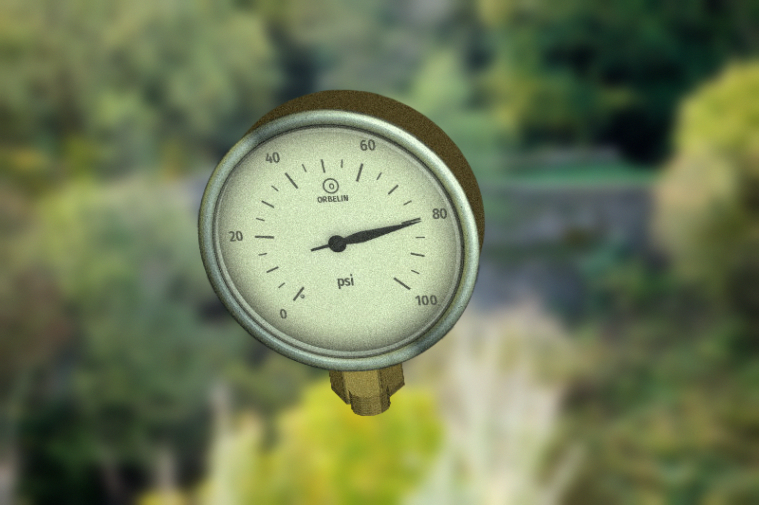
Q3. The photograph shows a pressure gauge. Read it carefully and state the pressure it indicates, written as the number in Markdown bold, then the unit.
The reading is **80** psi
